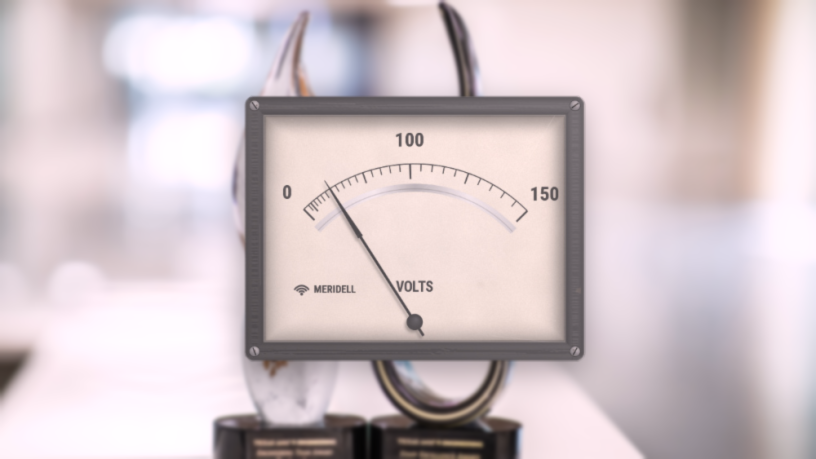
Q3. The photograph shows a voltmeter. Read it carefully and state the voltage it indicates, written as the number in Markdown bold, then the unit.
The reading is **50** V
